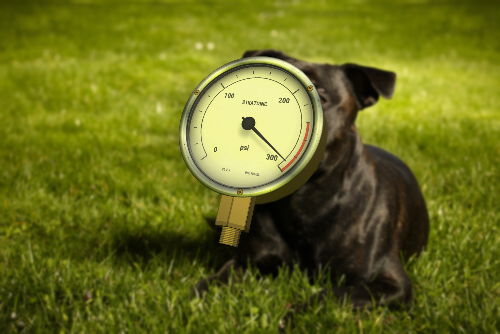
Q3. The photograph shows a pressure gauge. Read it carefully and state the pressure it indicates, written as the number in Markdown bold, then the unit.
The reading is **290** psi
